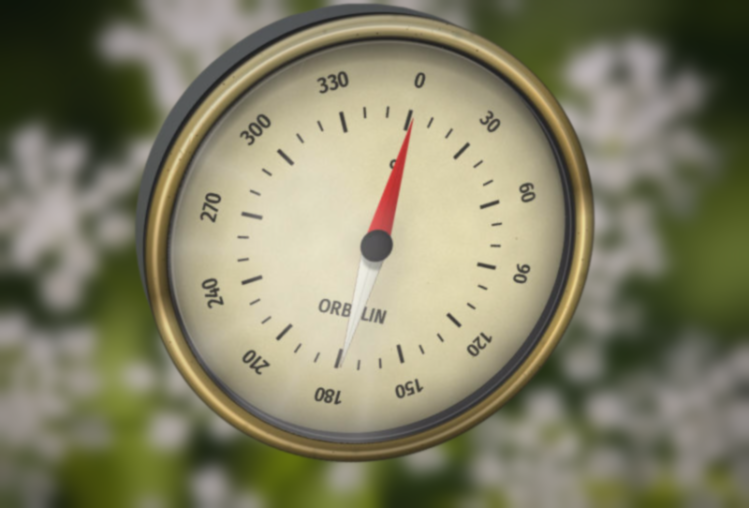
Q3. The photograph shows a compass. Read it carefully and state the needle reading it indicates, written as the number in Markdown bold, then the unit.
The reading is **0** °
